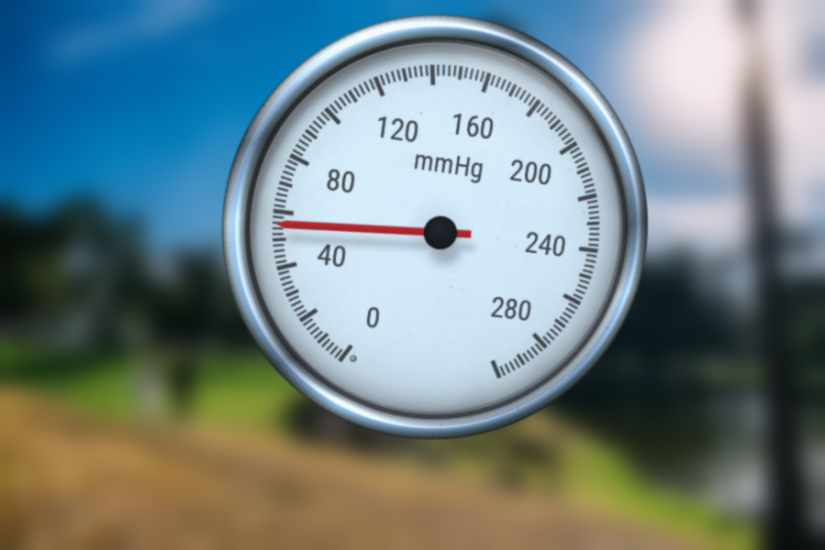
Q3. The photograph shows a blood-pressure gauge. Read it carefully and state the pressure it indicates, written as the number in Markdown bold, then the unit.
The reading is **56** mmHg
